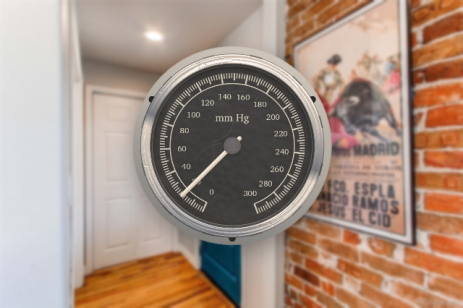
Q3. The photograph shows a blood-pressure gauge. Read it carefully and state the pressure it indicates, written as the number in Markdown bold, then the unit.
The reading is **20** mmHg
